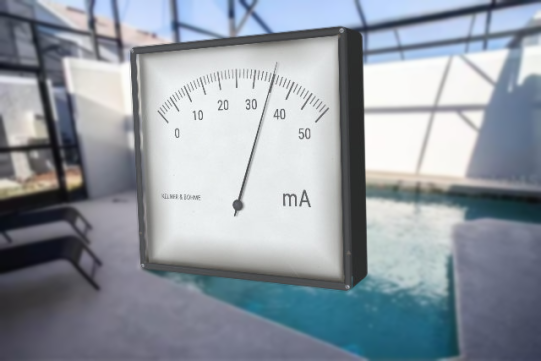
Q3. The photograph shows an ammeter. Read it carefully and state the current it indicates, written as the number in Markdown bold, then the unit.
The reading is **35** mA
